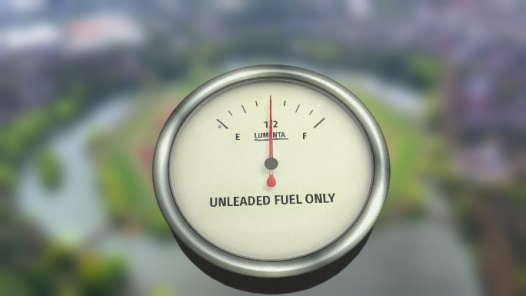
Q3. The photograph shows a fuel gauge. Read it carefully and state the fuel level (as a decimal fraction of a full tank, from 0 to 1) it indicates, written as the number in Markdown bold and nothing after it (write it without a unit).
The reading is **0.5**
